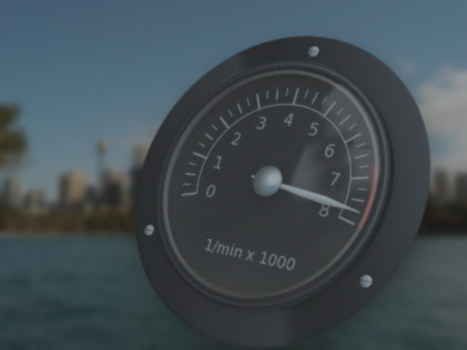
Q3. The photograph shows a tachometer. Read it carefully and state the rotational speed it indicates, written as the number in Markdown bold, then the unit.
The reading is **7750** rpm
